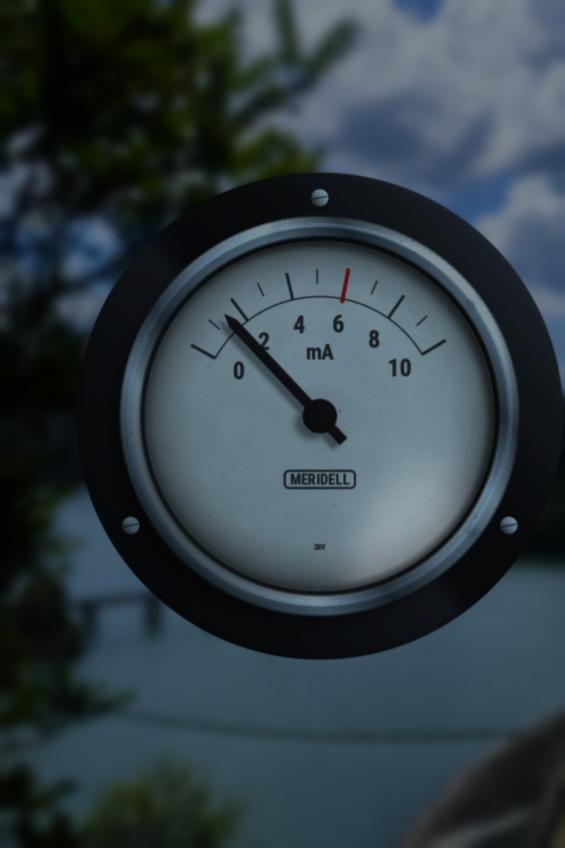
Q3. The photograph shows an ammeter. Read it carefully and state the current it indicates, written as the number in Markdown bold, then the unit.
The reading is **1.5** mA
